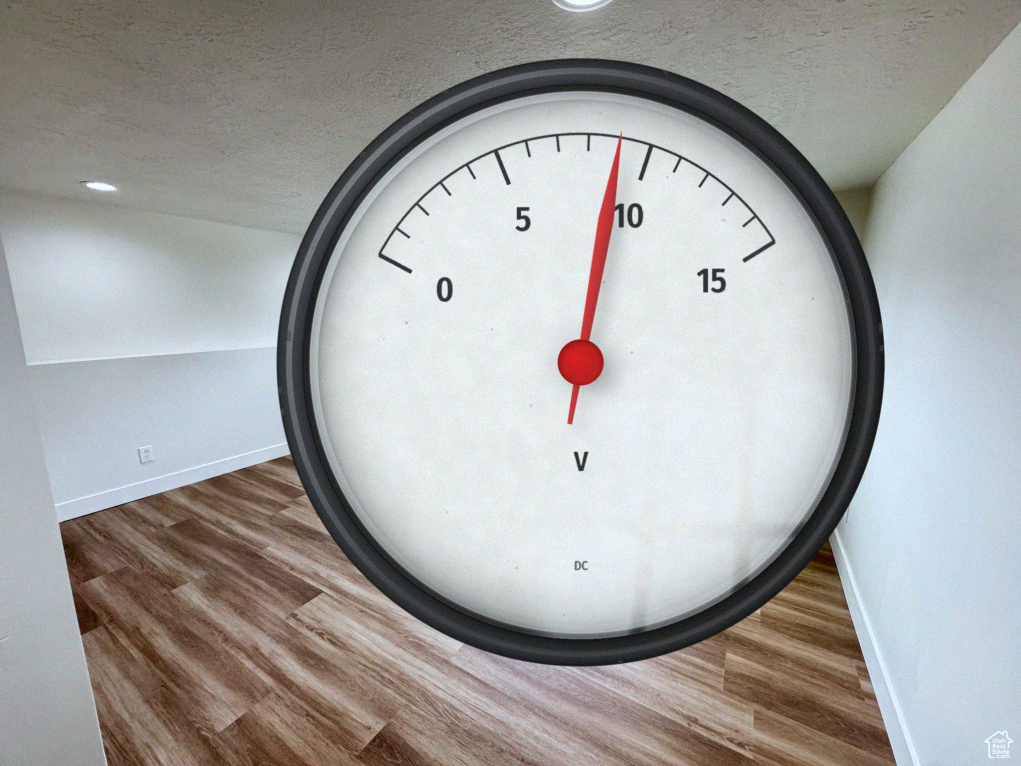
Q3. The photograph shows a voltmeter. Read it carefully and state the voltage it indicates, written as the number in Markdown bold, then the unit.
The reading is **9** V
